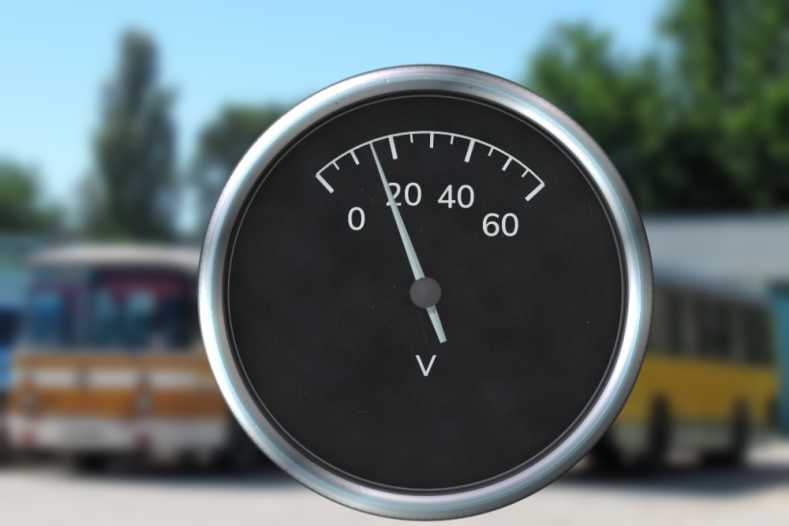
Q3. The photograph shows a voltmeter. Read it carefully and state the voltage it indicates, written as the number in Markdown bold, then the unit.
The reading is **15** V
